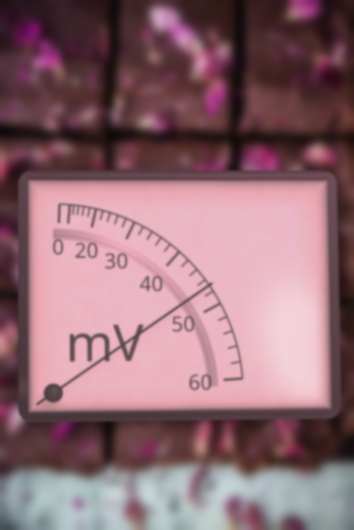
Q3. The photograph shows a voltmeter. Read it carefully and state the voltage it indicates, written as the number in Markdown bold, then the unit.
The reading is **47** mV
